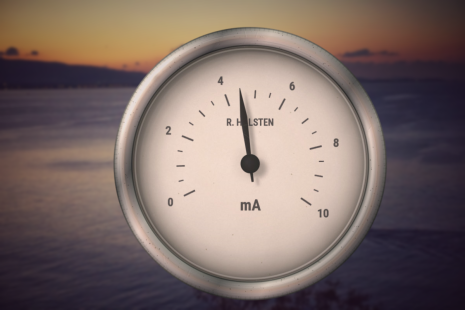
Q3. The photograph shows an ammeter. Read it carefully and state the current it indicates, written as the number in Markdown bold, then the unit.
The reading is **4.5** mA
